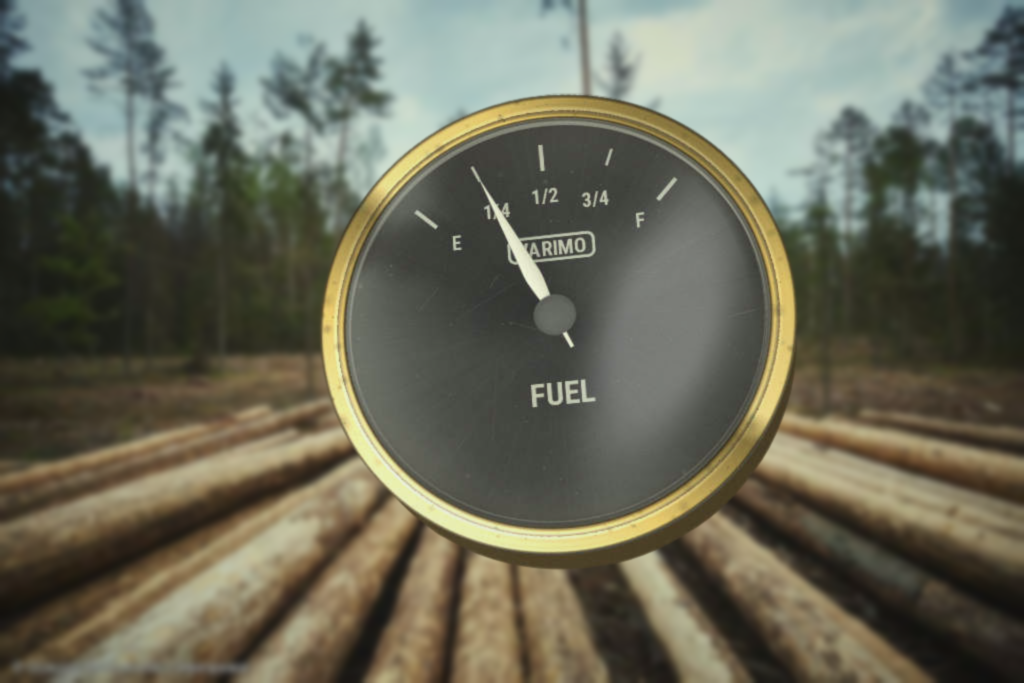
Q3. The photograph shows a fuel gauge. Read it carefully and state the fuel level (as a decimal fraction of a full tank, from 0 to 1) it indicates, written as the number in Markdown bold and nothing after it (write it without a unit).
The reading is **0.25**
